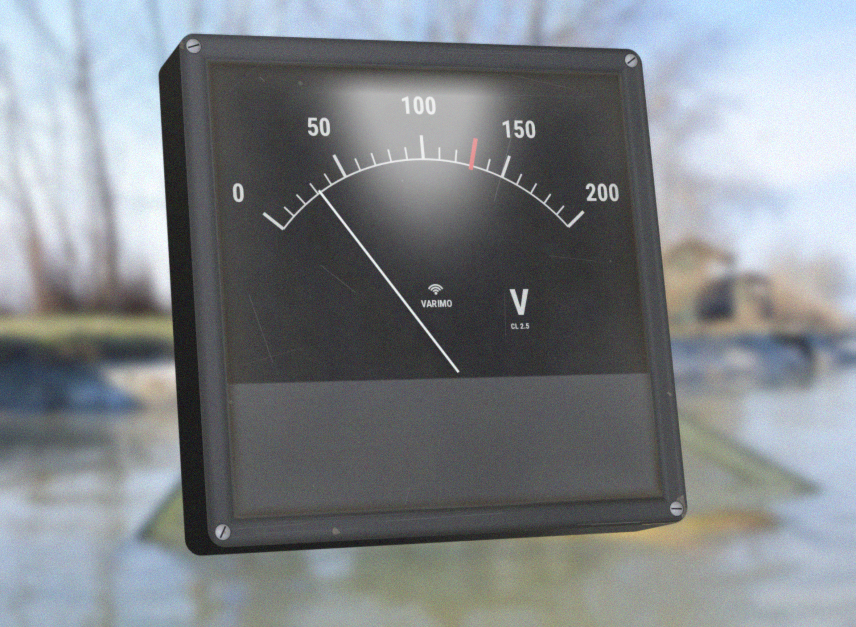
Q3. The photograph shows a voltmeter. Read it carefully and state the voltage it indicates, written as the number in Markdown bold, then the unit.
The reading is **30** V
